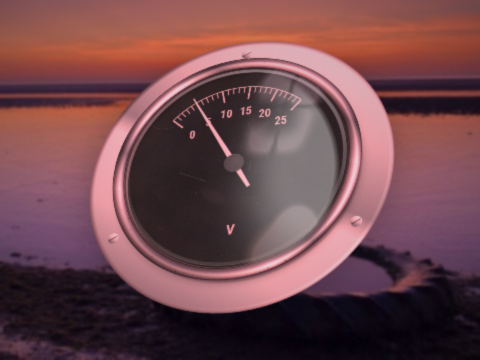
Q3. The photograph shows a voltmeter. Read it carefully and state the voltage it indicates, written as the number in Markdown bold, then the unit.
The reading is **5** V
